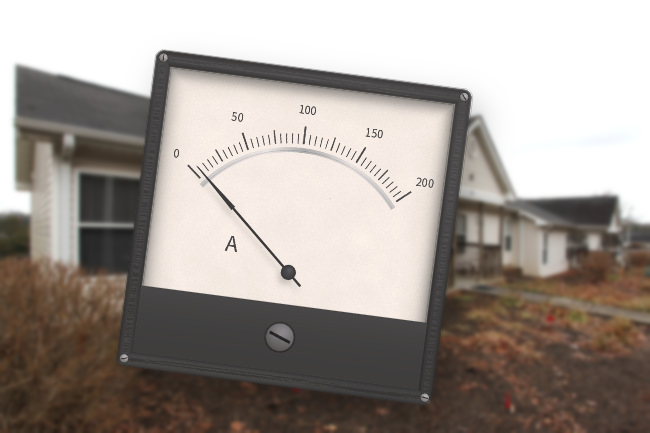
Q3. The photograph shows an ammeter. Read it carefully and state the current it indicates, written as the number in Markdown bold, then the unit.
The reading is **5** A
